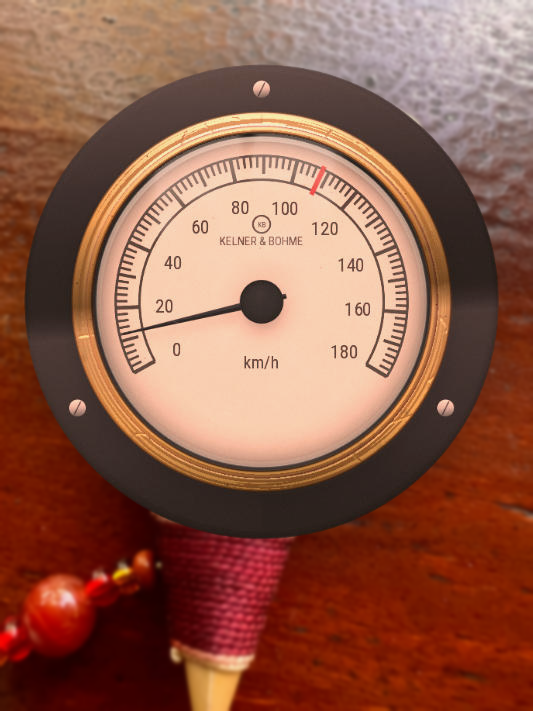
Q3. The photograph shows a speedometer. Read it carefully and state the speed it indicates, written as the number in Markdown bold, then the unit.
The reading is **12** km/h
